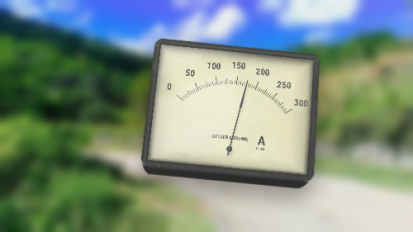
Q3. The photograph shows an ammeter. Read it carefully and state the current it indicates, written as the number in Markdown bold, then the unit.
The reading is **175** A
